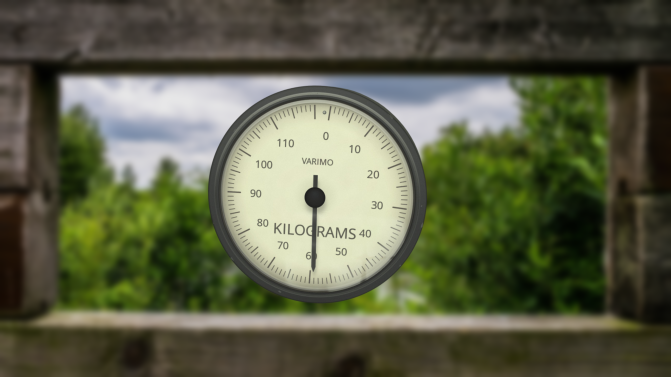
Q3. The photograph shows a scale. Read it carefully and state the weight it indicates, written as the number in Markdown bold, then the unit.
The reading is **59** kg
